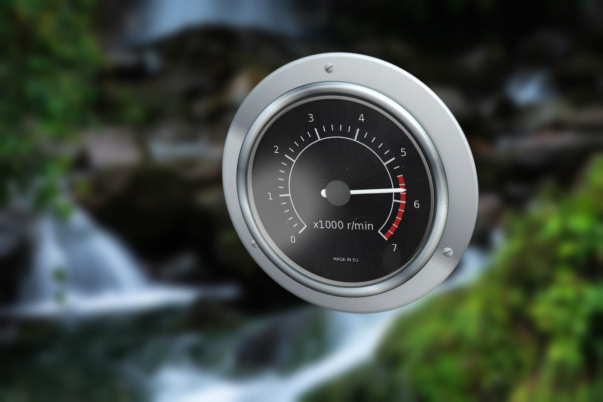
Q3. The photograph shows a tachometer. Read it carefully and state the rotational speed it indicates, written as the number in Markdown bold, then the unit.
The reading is **5700** rpm
